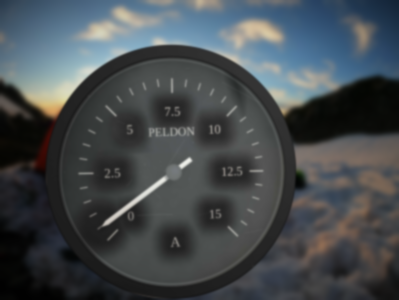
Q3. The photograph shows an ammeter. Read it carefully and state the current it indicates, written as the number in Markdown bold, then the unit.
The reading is **0.5** A
